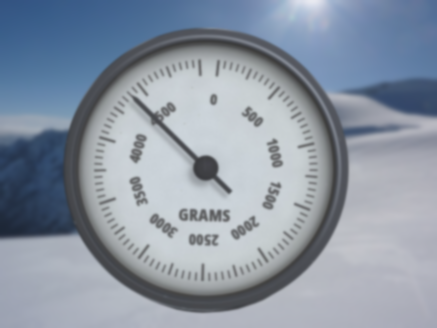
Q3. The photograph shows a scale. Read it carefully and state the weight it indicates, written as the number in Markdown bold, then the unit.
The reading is **4400** g
